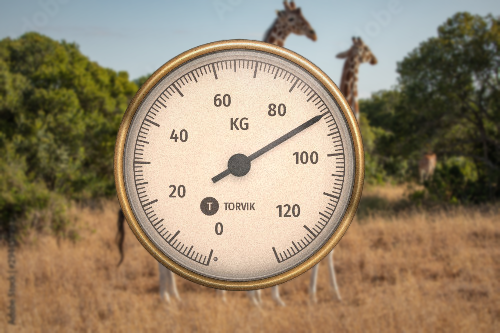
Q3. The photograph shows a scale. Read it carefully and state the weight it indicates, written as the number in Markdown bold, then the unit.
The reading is **90** kg
